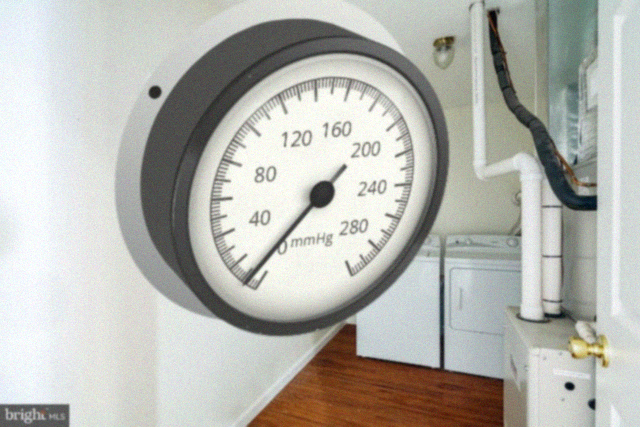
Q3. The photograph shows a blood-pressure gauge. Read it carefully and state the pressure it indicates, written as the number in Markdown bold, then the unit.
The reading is **10** mmHg
